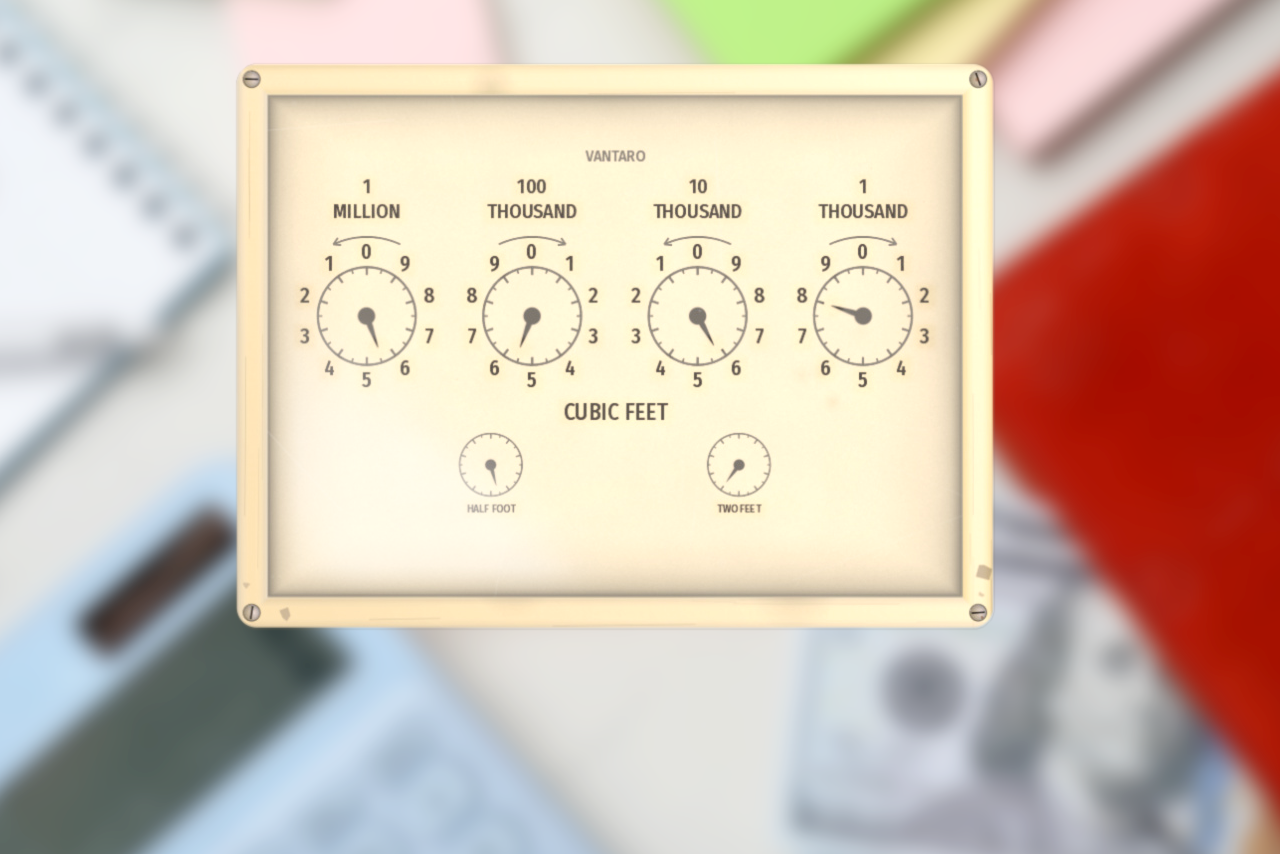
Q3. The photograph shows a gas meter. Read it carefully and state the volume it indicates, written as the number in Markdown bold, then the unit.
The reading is **555800** ft³
